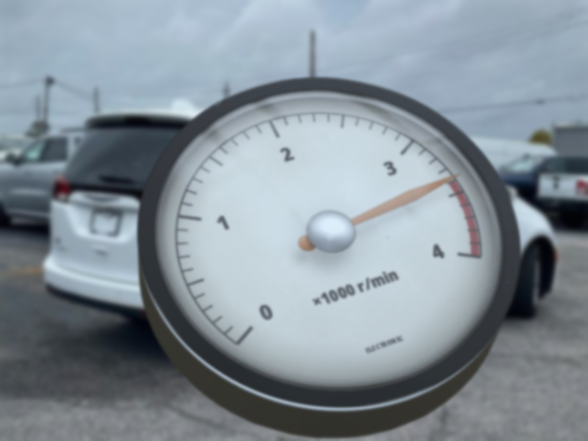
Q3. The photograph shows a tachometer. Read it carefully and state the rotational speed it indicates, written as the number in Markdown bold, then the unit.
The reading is **3400** rpm
